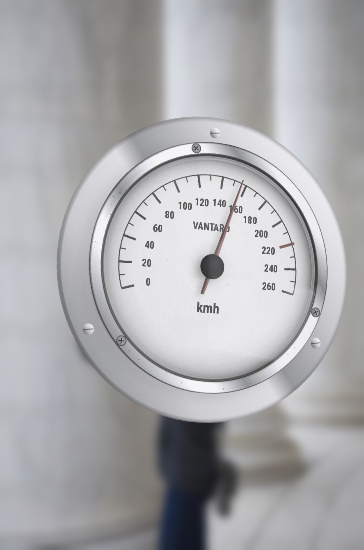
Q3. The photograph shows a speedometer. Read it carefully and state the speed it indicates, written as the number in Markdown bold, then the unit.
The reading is **155** km/h
